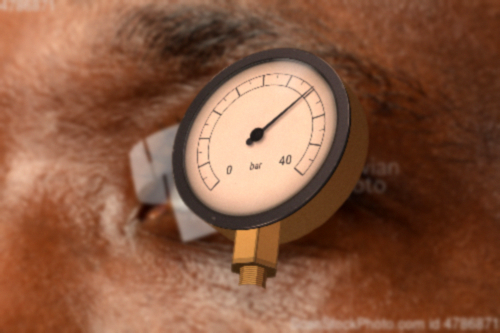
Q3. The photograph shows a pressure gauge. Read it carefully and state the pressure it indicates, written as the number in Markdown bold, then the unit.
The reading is **28** bar
